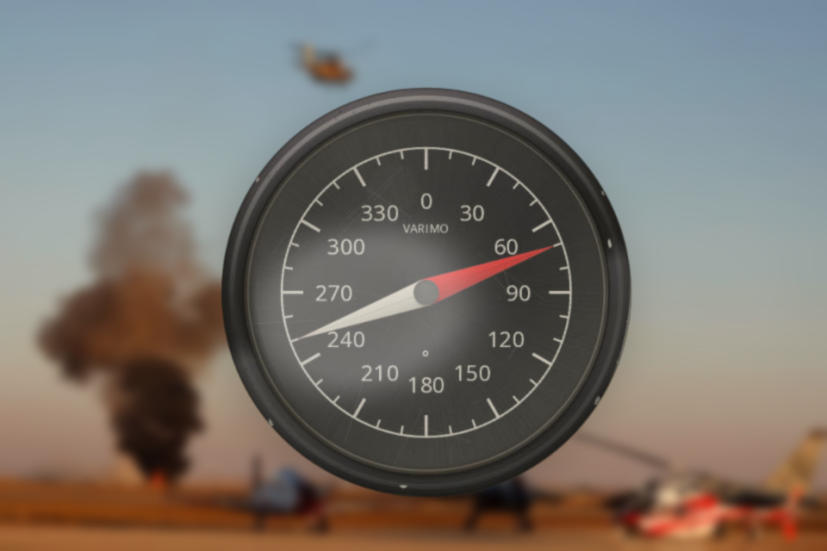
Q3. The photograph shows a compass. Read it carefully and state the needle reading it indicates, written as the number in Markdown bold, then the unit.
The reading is **70** °
